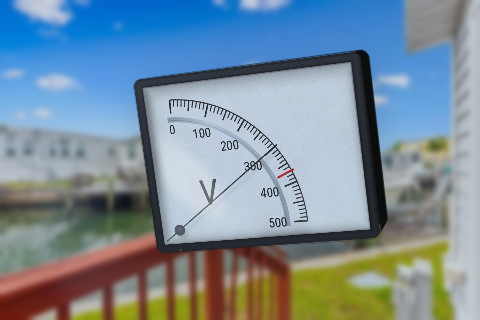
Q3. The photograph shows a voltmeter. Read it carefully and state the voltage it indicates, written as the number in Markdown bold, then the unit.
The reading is **300** V
